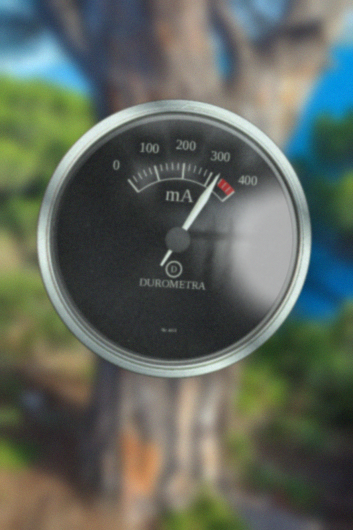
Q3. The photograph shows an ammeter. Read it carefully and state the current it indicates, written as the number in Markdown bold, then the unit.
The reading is **320** mA
